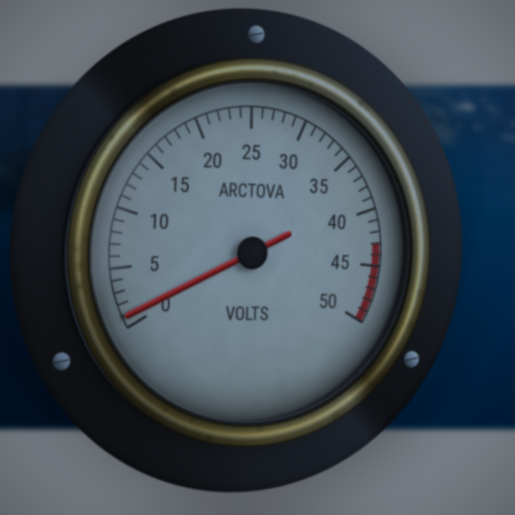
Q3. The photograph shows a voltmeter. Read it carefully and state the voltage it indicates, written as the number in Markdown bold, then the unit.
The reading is **1** V
